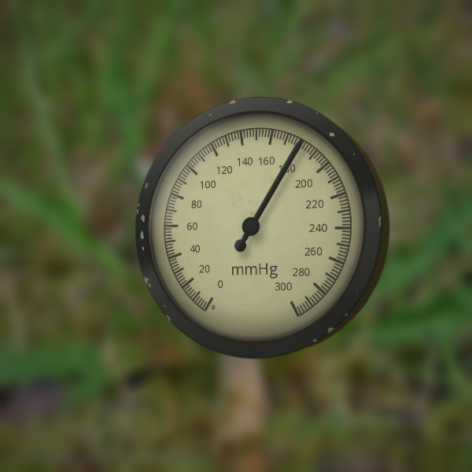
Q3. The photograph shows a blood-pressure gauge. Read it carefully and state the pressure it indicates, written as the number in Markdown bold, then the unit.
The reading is **180** mmHg
